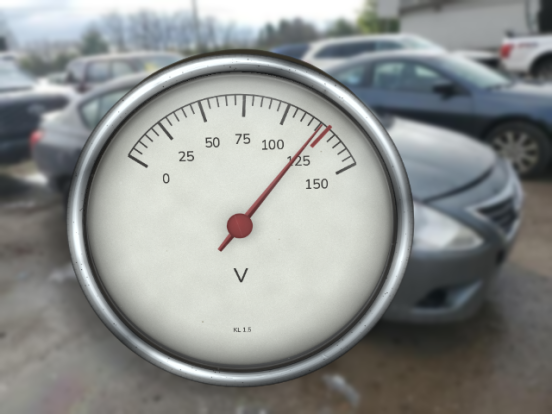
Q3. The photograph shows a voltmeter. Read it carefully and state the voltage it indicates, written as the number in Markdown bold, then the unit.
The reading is **120** V
